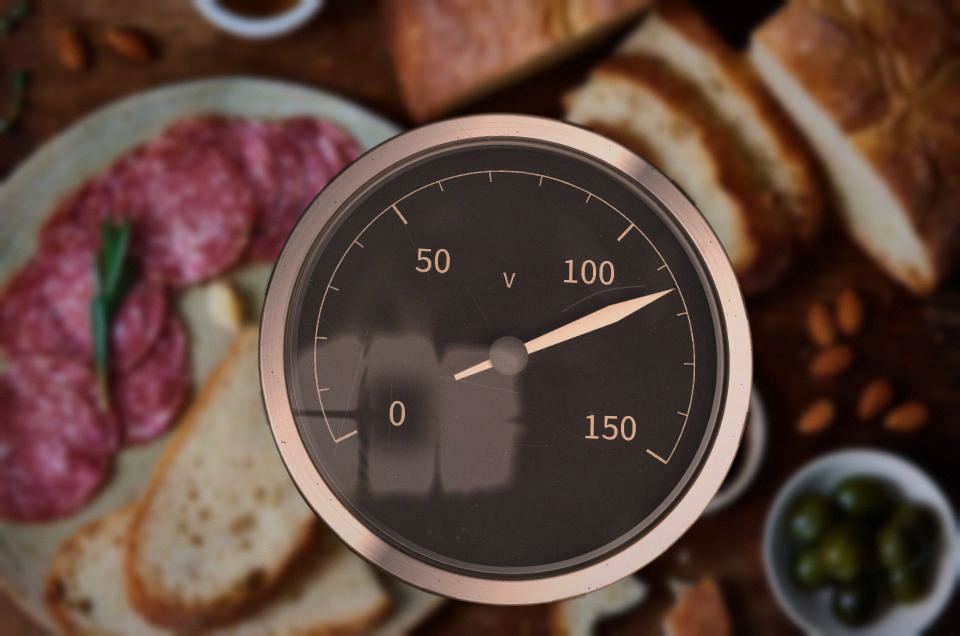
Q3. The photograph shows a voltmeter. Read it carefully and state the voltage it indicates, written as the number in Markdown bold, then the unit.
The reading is **115** V
